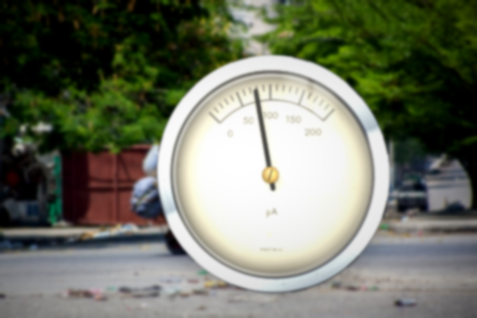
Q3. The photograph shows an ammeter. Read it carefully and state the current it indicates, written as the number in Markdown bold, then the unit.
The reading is **80** µA
